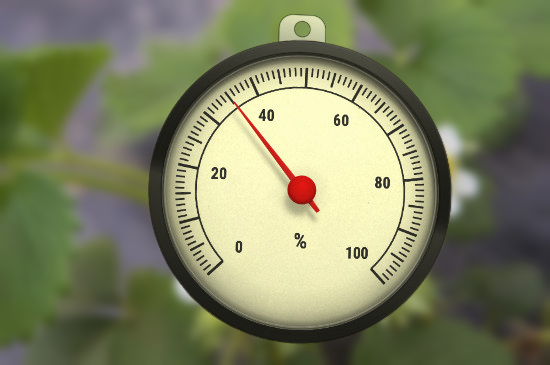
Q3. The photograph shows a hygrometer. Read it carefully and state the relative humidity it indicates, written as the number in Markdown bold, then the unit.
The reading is **35** %
